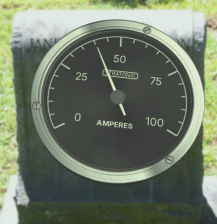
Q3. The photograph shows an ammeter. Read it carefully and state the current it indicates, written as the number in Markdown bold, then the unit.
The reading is **40** A
